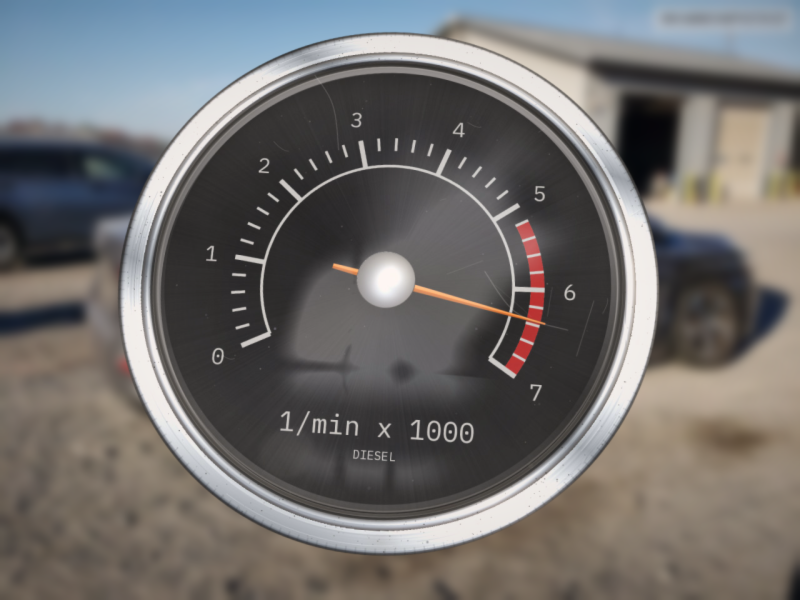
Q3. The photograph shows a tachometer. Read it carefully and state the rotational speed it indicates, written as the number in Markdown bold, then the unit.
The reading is **6400** rpm
